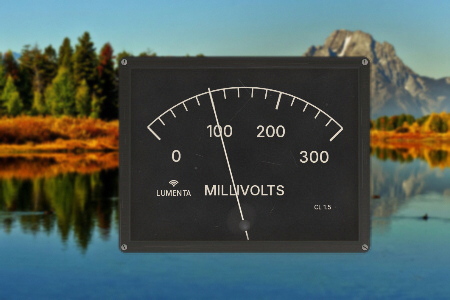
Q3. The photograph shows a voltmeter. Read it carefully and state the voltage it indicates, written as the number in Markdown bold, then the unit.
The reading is **100** mV
